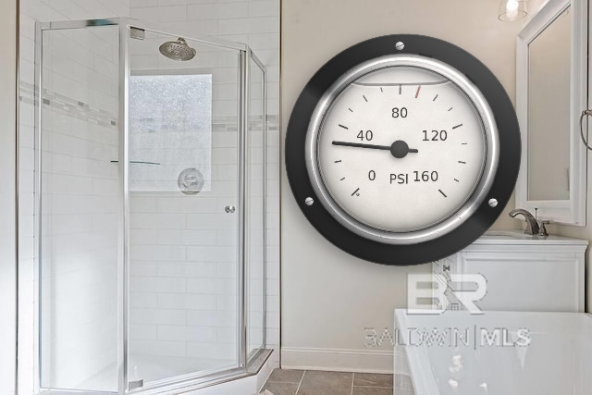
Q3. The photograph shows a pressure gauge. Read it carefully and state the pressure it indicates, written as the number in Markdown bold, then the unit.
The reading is **30** psi
